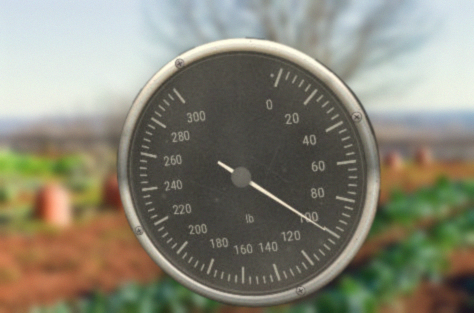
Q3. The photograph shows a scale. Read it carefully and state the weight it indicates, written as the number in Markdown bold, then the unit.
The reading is **100** lb
